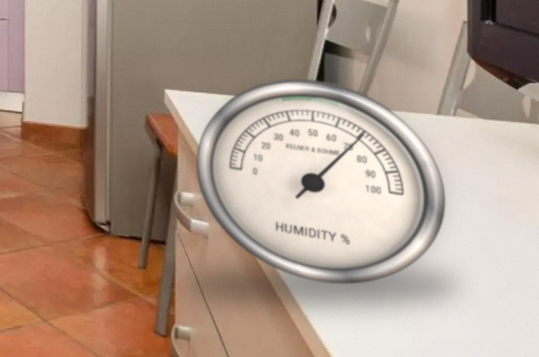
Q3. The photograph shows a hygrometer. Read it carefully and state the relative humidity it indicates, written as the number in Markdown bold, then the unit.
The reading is **70** %
